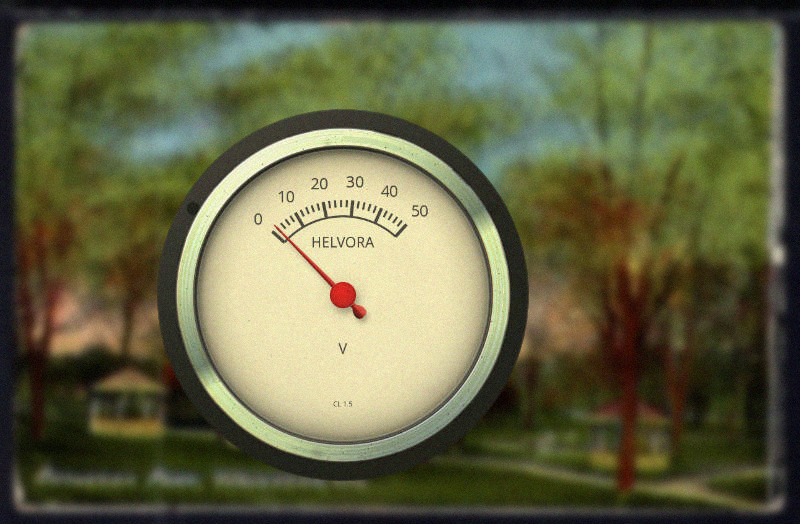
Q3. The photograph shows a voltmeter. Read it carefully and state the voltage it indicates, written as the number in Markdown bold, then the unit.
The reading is **2** V
